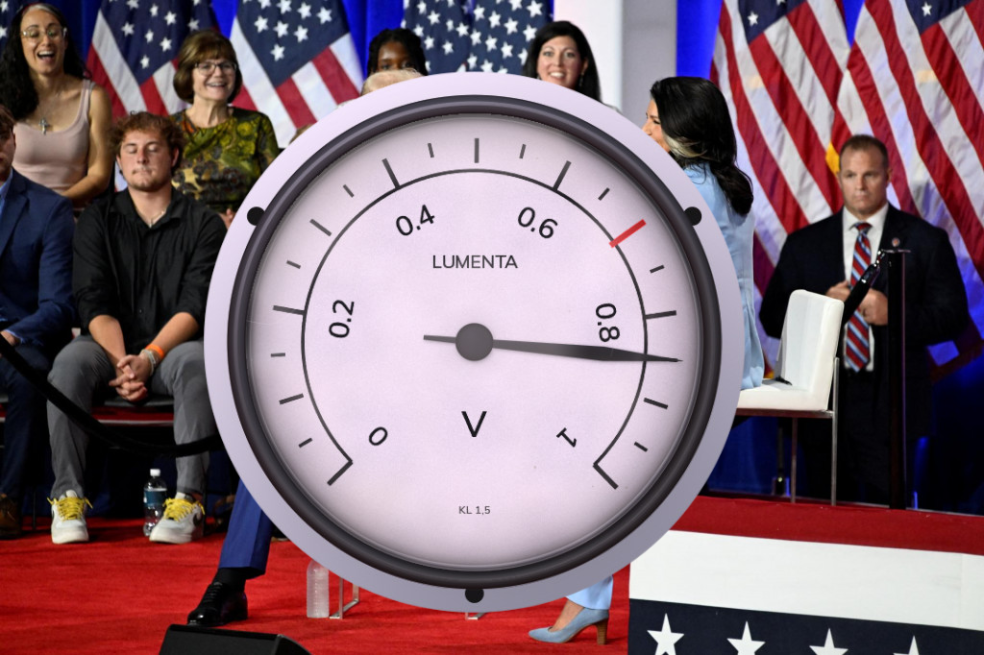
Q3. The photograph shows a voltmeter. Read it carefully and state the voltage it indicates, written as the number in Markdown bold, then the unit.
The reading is **0.85** V
